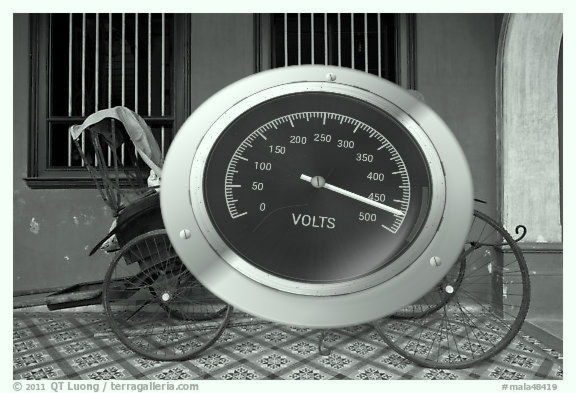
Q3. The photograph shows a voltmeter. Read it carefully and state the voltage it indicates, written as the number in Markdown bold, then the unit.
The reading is **475** V
